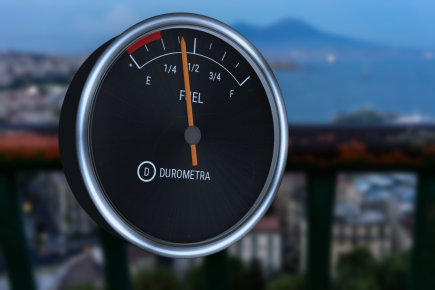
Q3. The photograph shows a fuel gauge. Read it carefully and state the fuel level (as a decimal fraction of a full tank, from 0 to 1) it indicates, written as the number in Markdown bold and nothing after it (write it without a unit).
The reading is **0.375**
